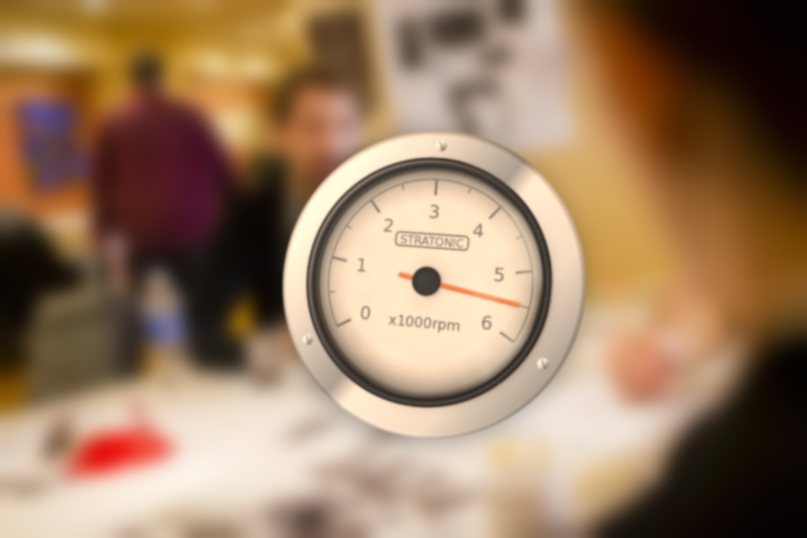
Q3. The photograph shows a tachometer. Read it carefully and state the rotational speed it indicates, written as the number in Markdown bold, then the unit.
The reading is **5500** rpm
